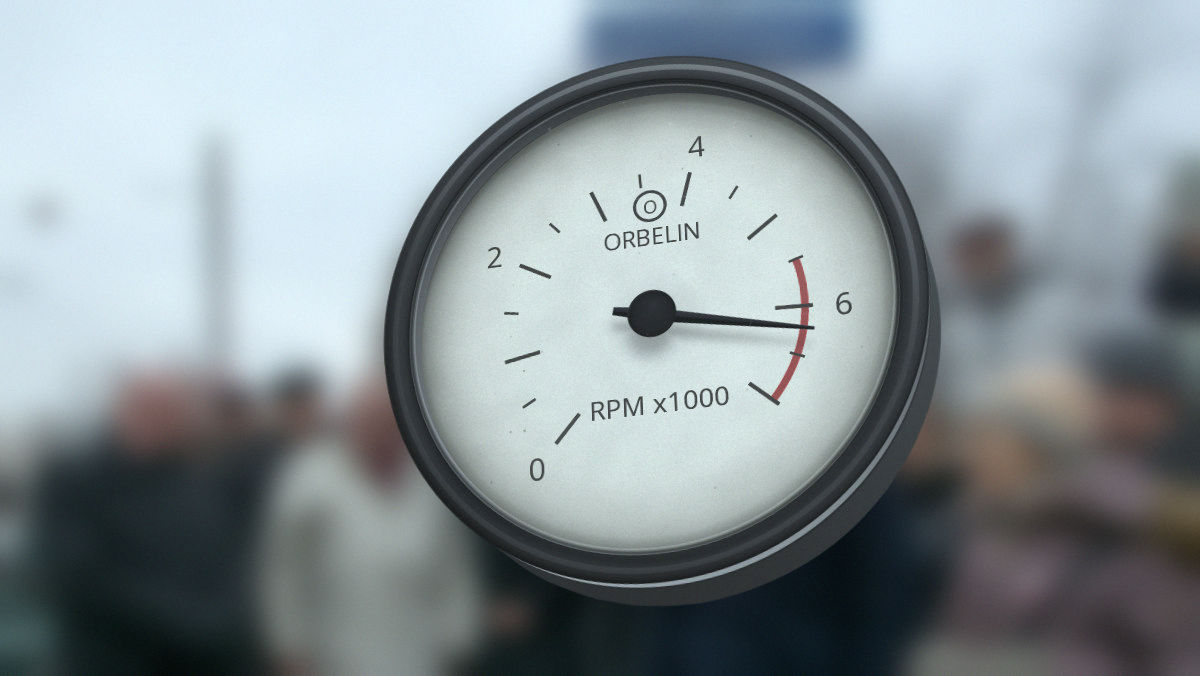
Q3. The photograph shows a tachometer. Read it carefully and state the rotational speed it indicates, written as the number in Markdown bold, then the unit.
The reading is **6250** rpm
